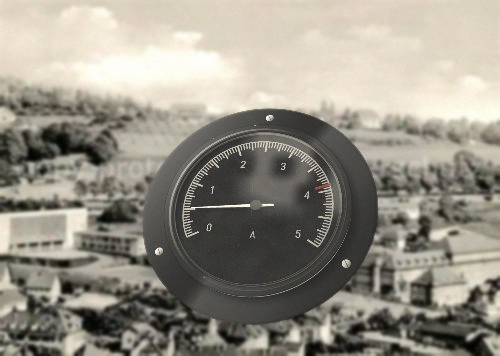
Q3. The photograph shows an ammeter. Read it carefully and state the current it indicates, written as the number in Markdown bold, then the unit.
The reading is **0.5** A
